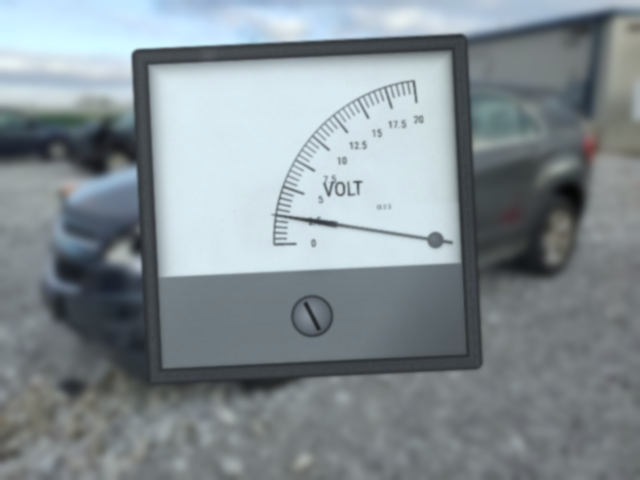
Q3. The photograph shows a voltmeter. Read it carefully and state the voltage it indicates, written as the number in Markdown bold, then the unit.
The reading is **2.5** V
